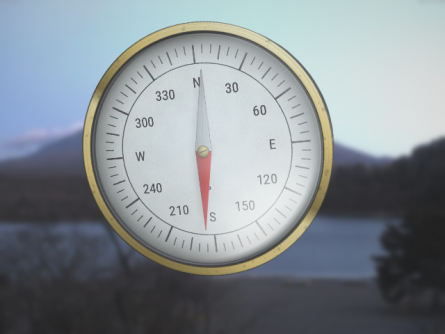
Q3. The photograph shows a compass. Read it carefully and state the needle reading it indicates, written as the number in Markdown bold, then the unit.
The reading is **185** °
